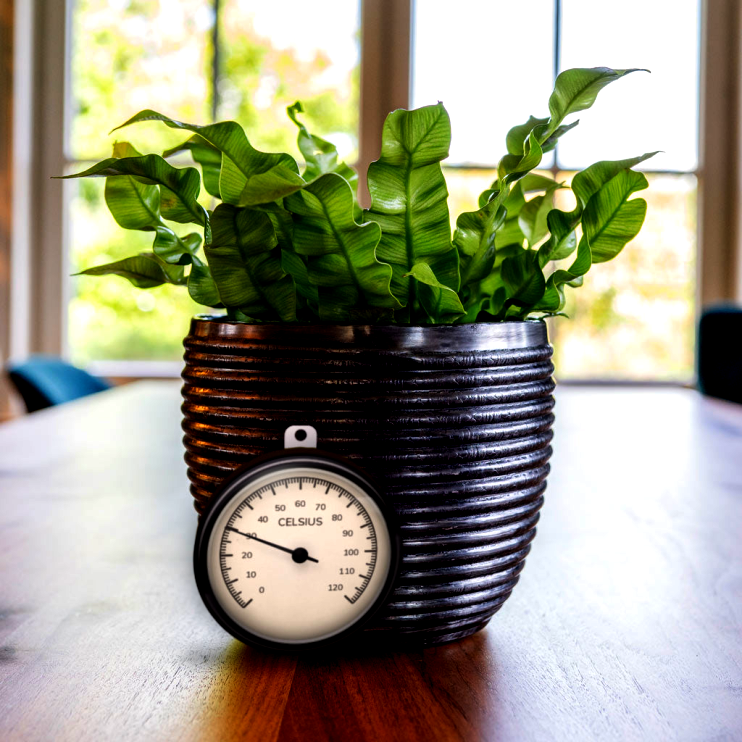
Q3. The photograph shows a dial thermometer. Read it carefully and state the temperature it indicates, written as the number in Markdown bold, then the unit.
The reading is **30** °C
